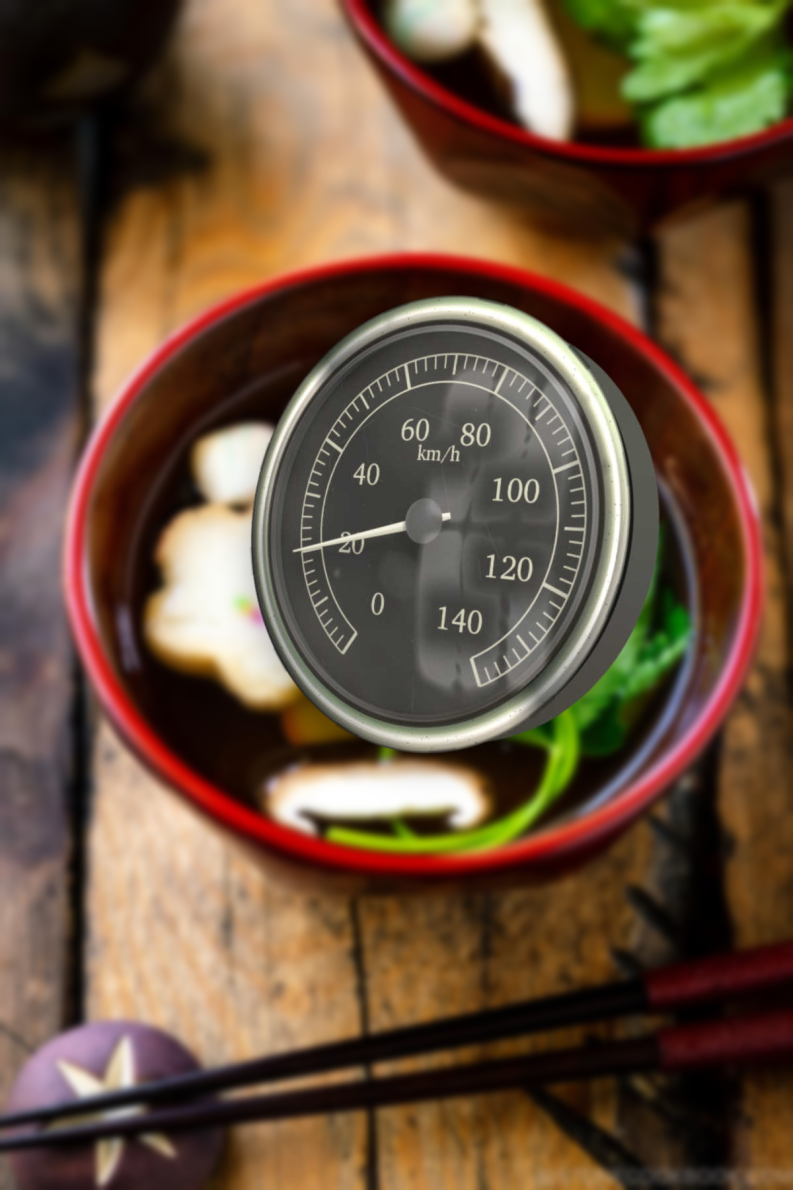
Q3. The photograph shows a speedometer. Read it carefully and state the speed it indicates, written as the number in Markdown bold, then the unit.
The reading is **20** km/h
